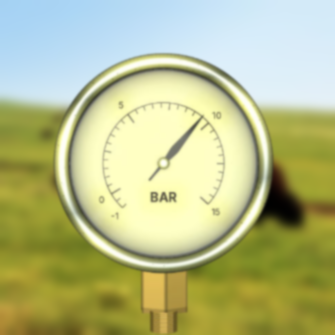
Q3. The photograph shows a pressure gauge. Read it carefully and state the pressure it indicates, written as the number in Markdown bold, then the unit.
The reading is **9.5** bar
